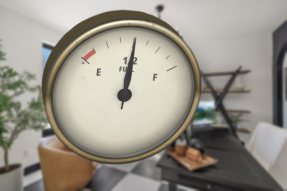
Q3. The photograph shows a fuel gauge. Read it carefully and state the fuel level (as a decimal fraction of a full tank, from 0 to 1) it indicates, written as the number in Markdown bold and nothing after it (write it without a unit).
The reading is **0.5**
